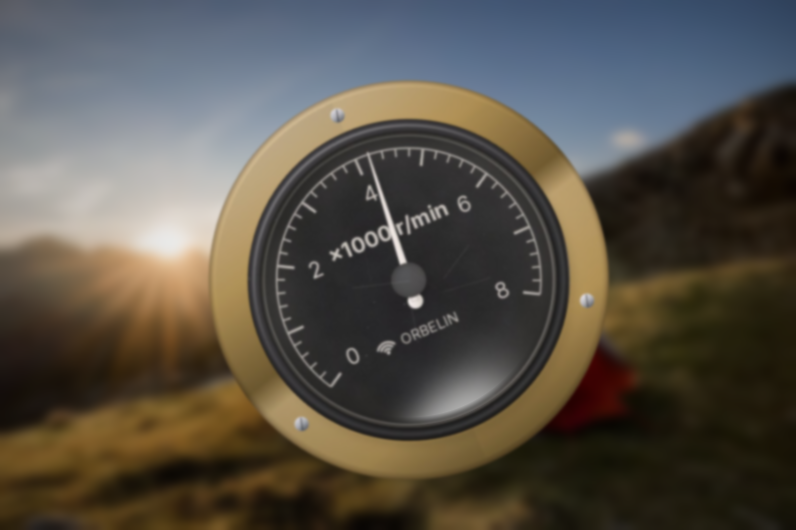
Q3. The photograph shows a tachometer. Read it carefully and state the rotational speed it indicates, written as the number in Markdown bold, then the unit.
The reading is **4200** rpm
